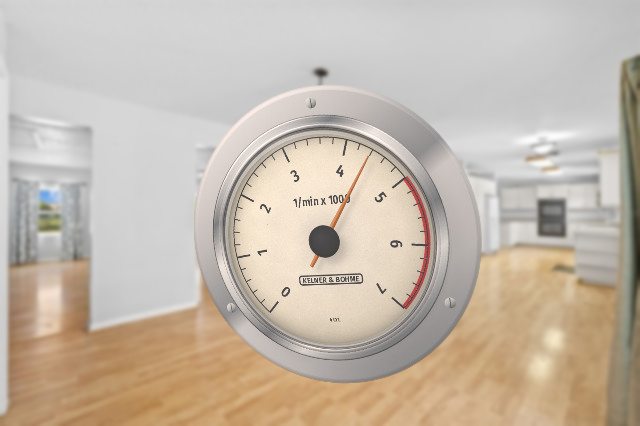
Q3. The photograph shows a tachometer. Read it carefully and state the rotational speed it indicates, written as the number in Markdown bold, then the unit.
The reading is **4400** rpm
